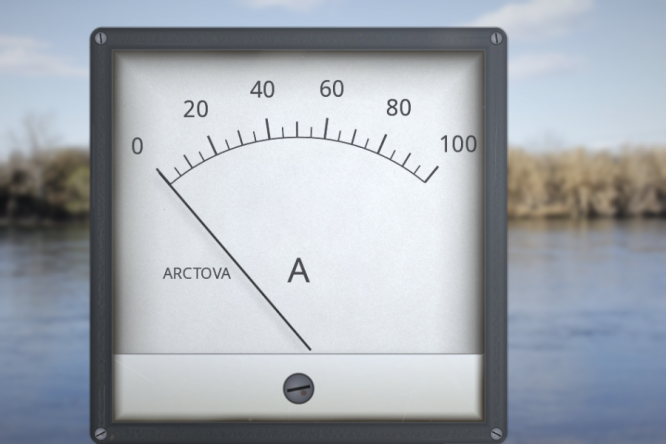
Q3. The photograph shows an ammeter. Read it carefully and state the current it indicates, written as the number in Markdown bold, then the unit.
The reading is **0** A
